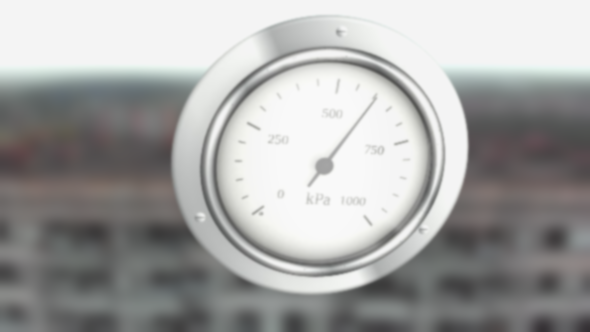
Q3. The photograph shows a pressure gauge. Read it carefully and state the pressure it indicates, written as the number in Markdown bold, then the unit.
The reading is **600** kPa
